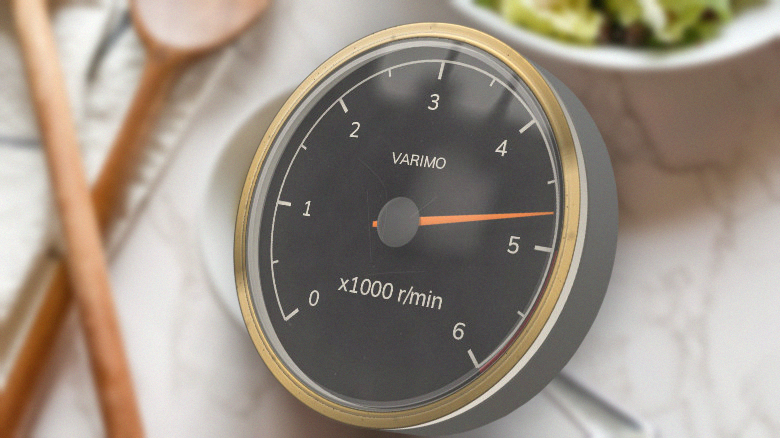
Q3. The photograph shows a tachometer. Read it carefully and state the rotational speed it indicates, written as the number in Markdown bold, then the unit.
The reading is **4750** rpm
